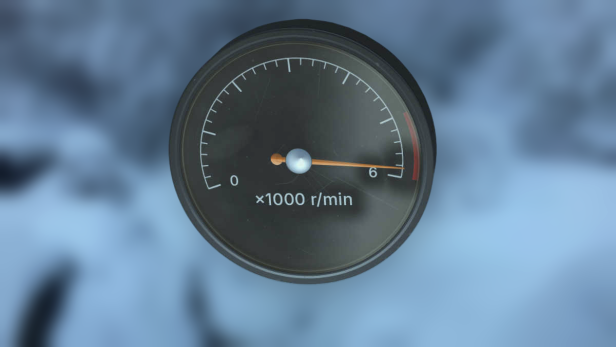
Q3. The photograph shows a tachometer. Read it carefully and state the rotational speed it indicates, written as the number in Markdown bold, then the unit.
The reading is **5800** rpm
